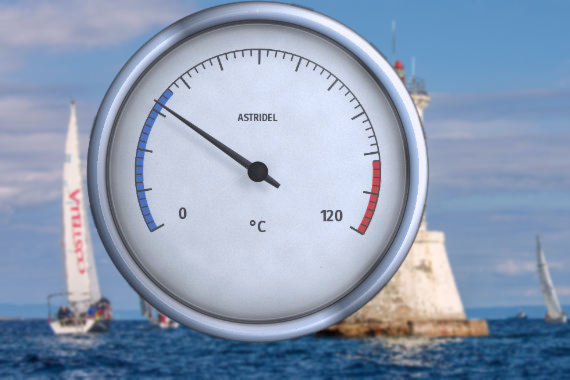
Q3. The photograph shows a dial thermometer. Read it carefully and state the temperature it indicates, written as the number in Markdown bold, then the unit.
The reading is **32** °C
